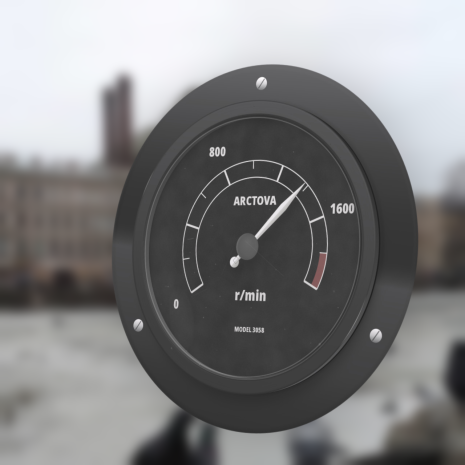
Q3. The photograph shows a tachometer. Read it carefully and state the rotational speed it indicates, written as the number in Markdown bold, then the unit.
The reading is **1400** rpm
